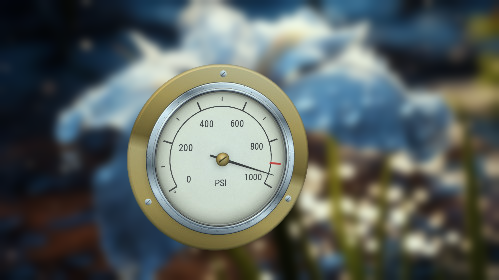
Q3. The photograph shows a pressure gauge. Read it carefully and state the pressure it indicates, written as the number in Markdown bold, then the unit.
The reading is **950** psi
